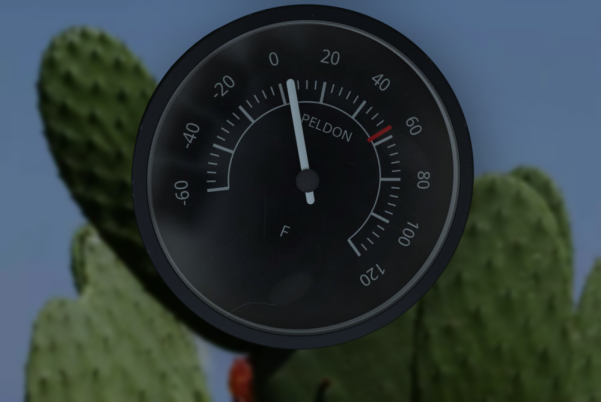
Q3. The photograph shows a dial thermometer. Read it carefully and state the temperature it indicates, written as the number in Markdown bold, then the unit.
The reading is **4** °F
